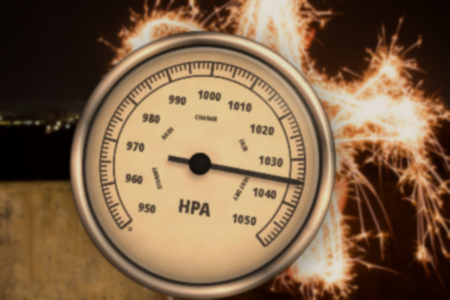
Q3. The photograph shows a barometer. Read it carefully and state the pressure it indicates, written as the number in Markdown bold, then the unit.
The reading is **1035** hPa
